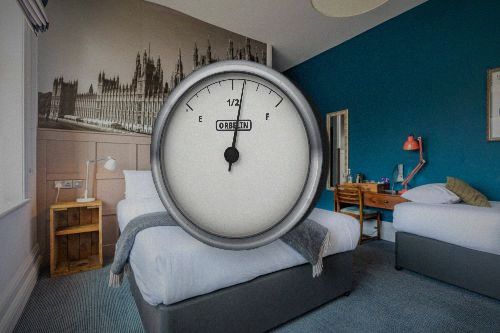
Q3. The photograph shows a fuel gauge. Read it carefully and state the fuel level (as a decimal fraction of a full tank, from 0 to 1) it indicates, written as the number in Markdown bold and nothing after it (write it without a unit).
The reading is **0.625**
